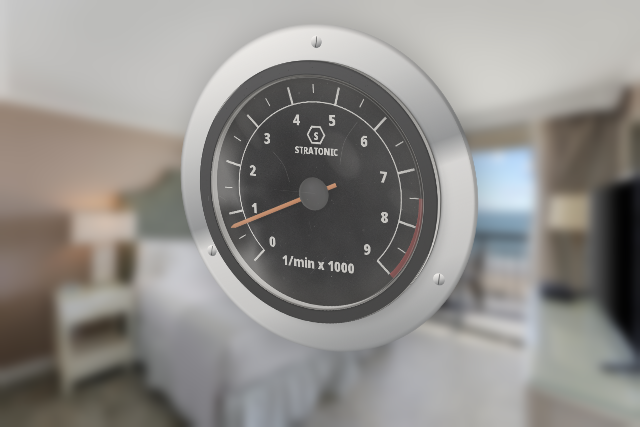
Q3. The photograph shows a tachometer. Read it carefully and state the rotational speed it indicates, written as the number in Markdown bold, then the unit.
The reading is **750** rpm
